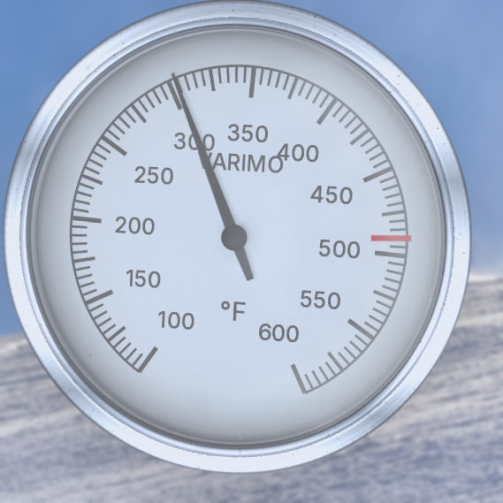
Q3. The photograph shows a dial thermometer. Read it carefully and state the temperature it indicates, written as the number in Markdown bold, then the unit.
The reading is **305** °F
